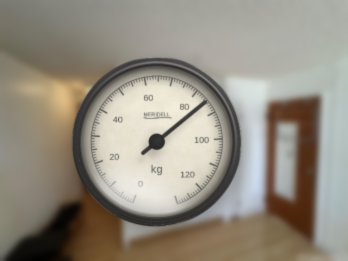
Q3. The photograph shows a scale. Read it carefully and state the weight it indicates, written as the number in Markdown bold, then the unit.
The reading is **85** kg
